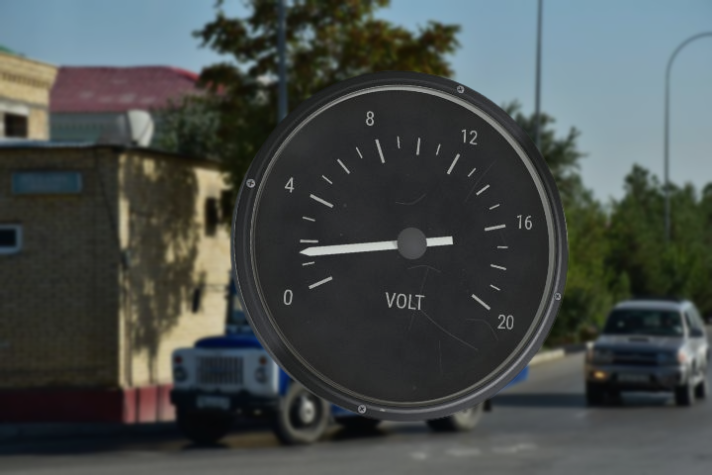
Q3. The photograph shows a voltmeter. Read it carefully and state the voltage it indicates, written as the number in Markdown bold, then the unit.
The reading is **1.5** V
